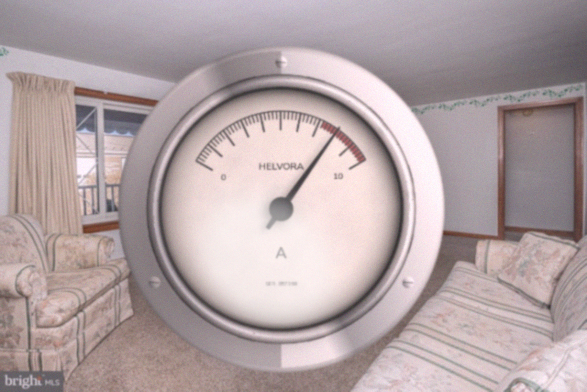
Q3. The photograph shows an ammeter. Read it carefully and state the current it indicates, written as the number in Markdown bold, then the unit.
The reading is **8** A
